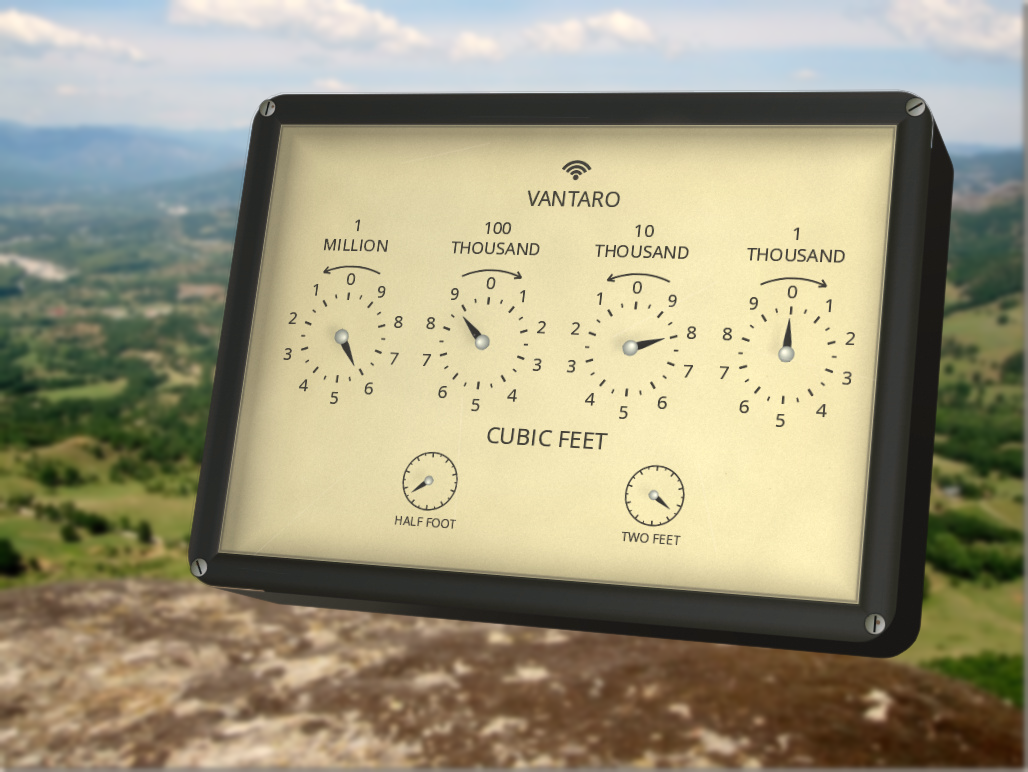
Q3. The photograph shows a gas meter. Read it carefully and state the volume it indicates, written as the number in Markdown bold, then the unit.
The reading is **588000** ft³
